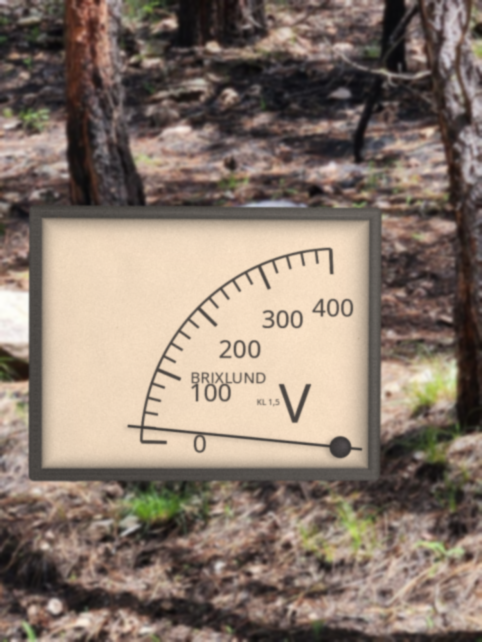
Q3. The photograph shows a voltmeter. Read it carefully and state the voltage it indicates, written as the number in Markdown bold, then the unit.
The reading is **20** V
